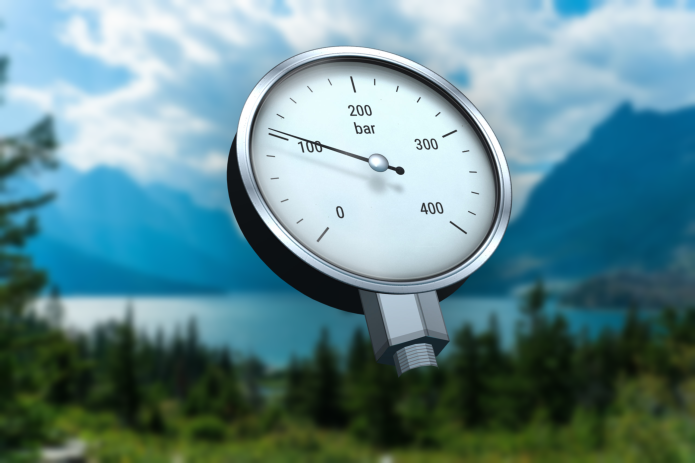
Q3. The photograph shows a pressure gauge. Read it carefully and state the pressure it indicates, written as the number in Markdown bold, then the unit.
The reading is **100** bar
